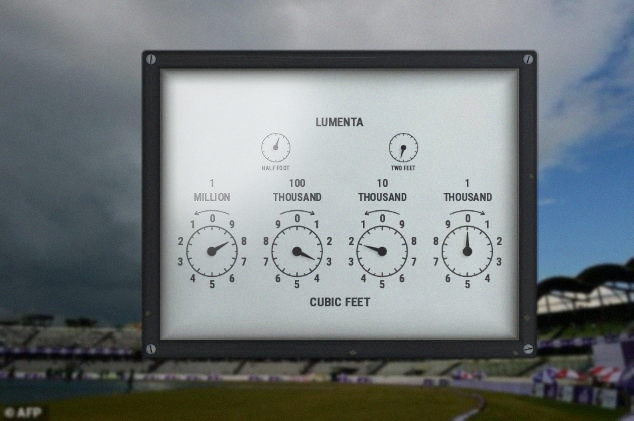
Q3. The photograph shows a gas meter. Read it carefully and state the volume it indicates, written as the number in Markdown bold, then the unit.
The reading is **832000** ft³
